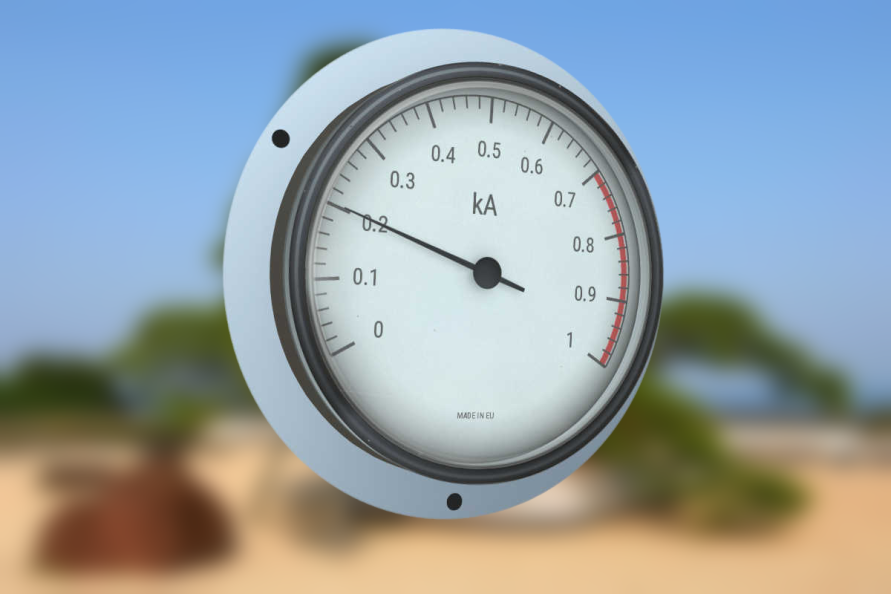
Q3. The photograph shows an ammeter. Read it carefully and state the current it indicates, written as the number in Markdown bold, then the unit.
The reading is **0.2** kA
